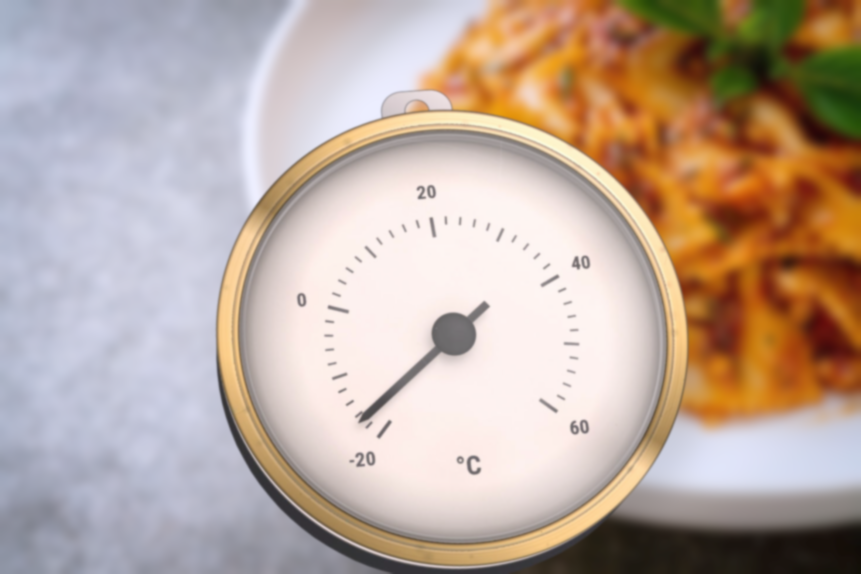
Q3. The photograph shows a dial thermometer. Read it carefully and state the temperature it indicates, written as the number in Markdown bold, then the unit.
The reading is **-17** °C
